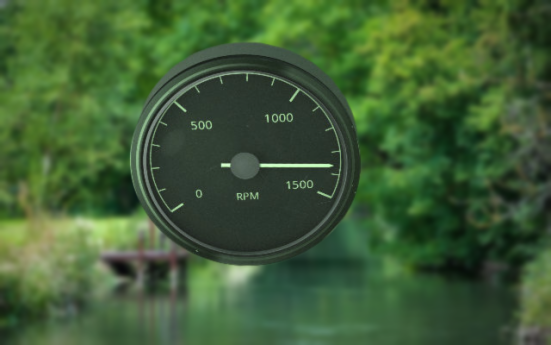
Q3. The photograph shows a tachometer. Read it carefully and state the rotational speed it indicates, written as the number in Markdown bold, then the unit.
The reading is **1350** rpm
